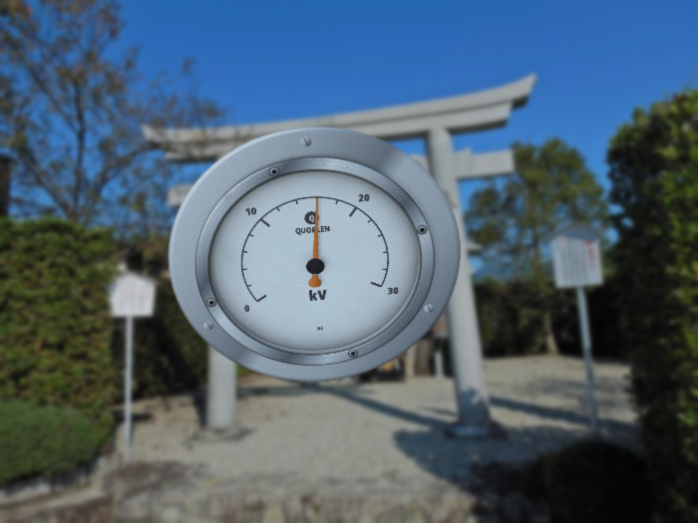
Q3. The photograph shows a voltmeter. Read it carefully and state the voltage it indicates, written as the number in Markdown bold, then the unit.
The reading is **16** kV
